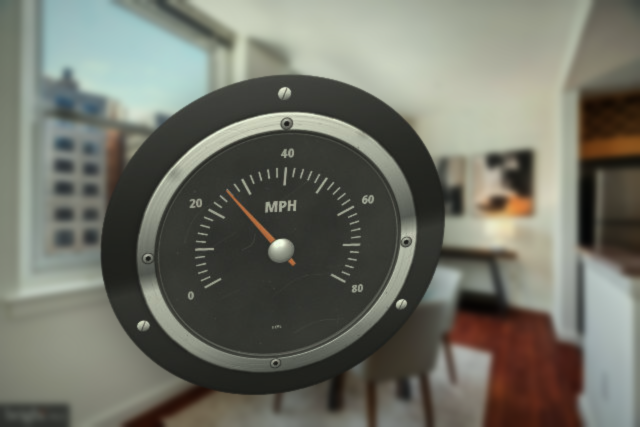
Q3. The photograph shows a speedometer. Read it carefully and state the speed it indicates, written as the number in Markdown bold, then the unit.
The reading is **26** mph
